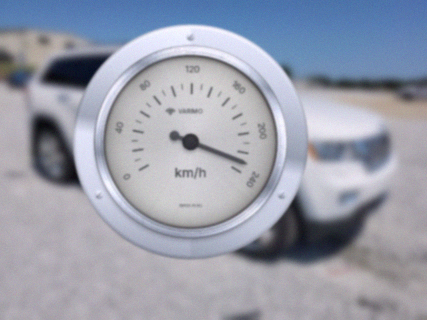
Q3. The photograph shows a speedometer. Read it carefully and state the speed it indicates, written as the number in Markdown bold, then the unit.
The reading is **230** km/h
